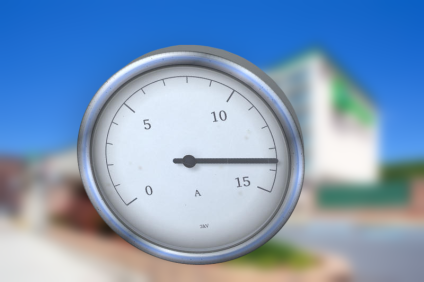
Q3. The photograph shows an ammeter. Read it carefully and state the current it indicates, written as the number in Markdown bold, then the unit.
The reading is **13.5** A
